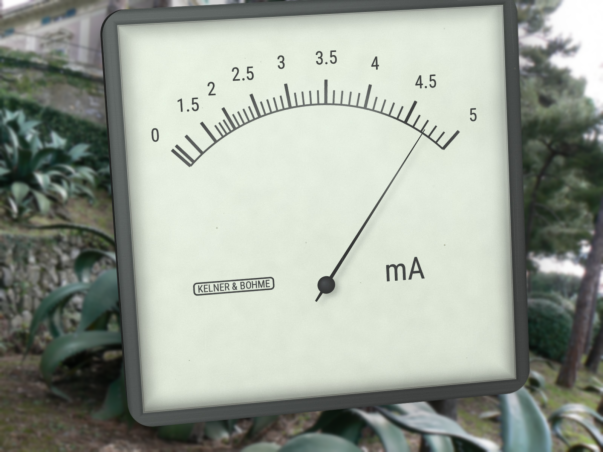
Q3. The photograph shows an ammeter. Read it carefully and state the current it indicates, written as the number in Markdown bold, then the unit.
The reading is **4.7** mA
